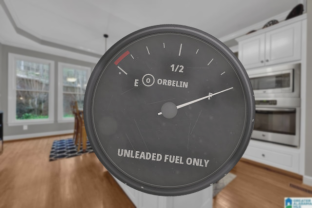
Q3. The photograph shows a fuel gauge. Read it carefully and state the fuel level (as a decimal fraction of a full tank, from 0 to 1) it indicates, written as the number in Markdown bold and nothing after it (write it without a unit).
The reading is **1**
